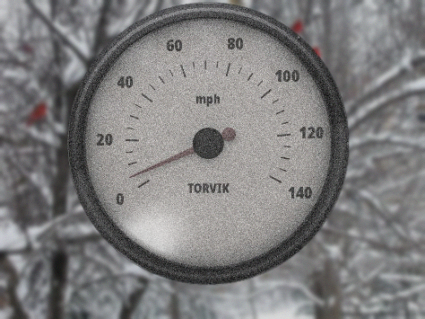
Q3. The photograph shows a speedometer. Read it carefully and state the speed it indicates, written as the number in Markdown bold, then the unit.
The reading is **5** mph
